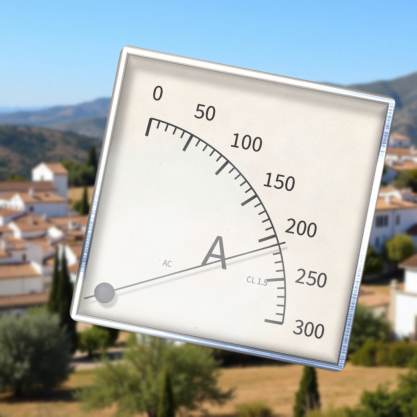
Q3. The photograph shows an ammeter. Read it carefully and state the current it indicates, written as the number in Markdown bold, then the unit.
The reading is **210** A
